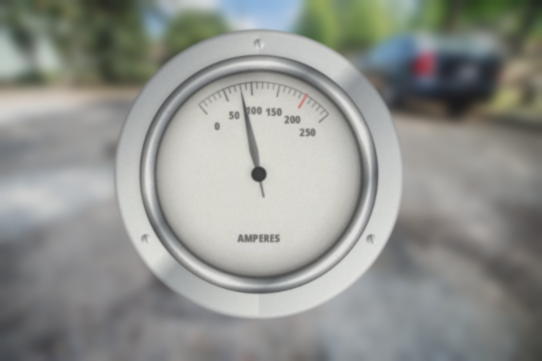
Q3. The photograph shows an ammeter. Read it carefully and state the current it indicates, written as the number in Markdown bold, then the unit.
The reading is **80** A
